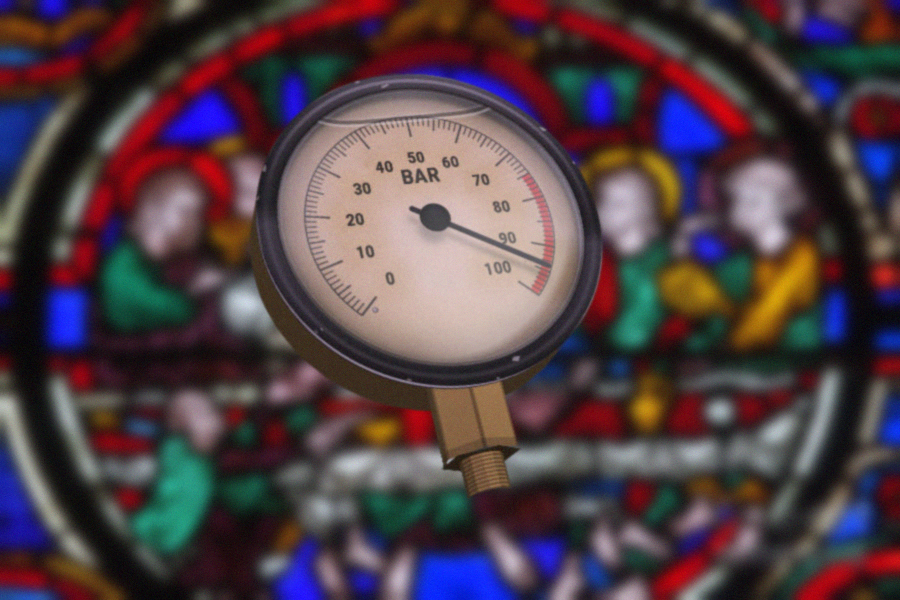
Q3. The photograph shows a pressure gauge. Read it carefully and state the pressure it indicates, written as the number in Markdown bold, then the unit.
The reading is **95** bar
